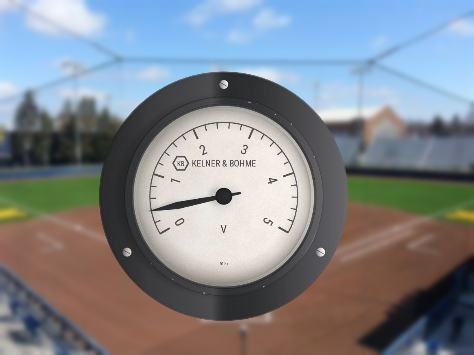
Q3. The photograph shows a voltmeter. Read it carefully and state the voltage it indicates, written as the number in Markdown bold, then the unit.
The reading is **0.4** V
